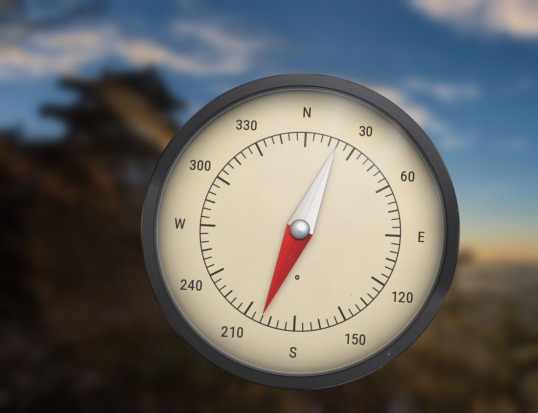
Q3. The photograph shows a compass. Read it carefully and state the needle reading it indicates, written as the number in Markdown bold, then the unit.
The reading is **200** °
